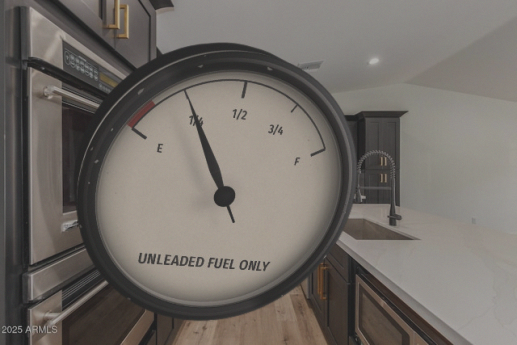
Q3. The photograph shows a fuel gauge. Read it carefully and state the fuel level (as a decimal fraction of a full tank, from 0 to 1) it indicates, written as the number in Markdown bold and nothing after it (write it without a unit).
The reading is **0.25**
